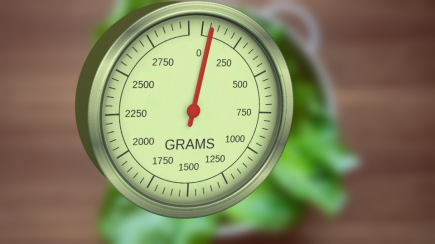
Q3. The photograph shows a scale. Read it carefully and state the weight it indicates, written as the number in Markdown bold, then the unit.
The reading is **50** g
